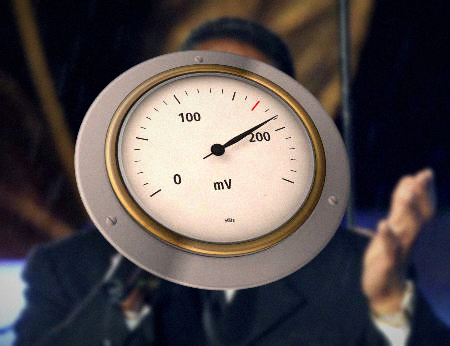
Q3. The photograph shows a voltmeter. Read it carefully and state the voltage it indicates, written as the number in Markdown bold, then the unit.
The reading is **190** mV
